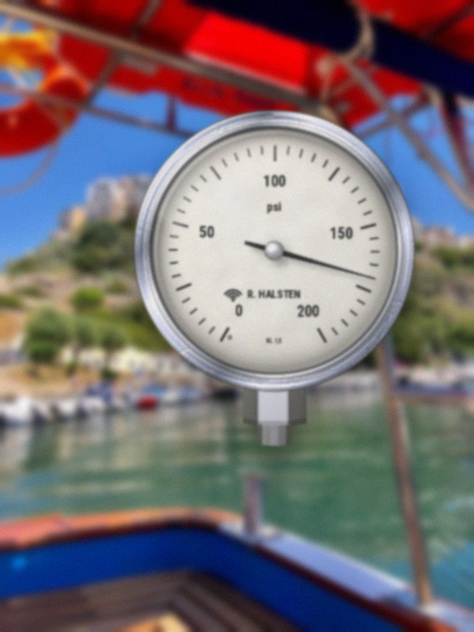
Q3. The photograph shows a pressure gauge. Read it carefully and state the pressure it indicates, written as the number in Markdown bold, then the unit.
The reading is **170** psi
